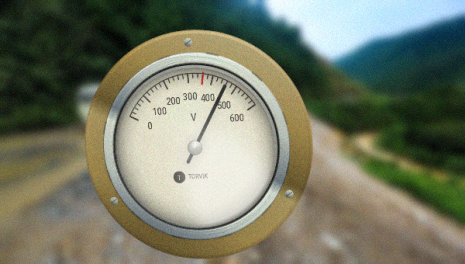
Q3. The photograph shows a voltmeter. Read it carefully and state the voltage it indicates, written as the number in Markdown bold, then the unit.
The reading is **460** V
